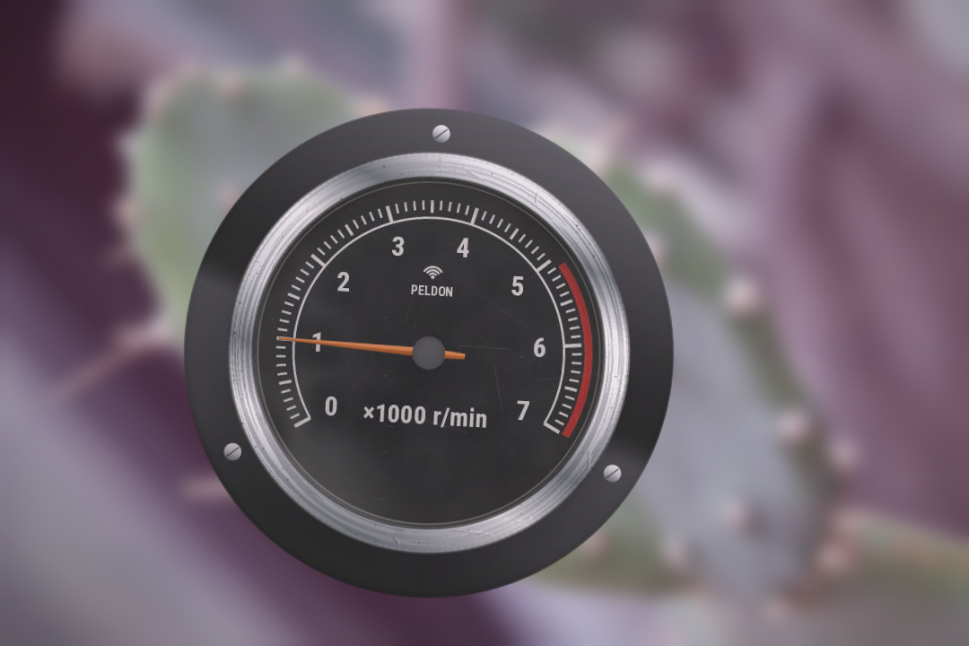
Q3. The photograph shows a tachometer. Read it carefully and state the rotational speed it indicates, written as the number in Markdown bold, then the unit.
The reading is **1000** rpm
